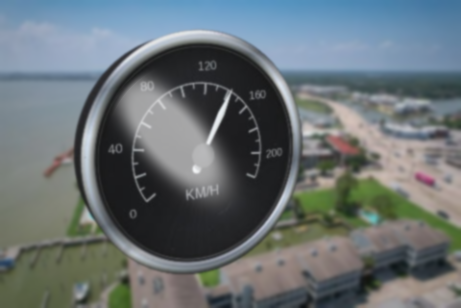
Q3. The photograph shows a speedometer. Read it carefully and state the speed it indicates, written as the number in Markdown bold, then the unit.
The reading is **140** km/h
